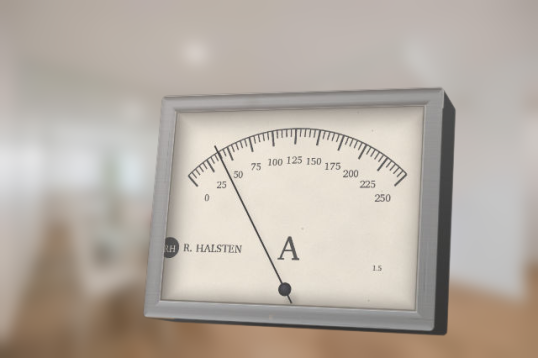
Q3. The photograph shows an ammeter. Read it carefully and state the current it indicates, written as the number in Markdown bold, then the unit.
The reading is **40** A
